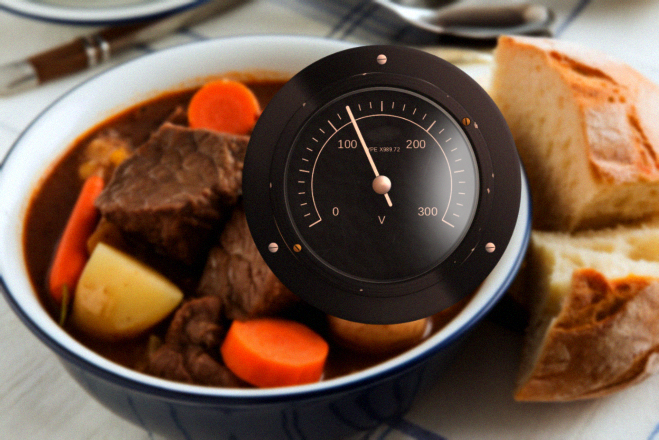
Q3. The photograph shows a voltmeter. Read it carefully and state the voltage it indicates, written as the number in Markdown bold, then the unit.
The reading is **120** V
